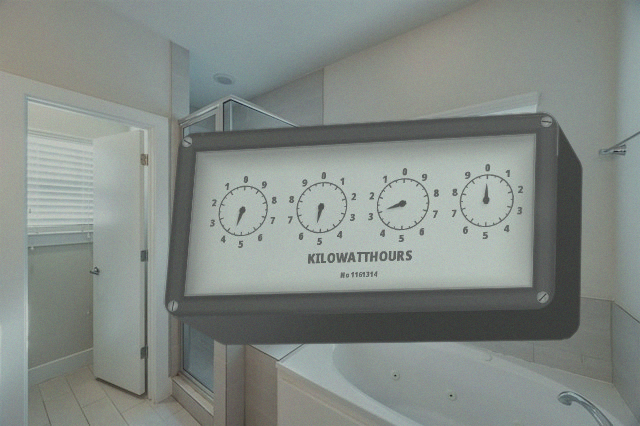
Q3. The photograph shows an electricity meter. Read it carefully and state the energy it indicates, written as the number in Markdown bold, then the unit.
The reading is **4530** kWh
